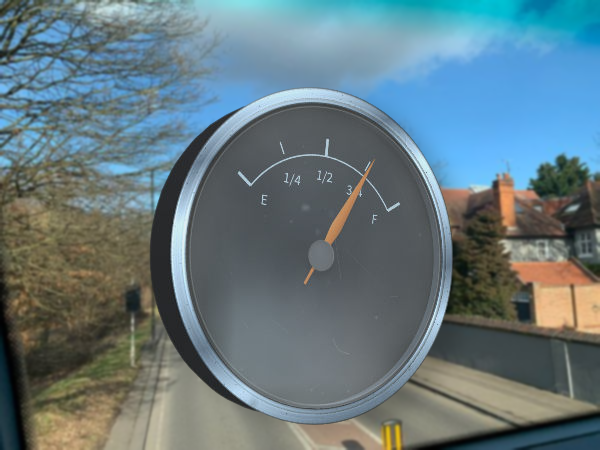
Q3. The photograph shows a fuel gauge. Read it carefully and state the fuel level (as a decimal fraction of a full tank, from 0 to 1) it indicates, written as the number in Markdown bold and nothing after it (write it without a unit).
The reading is **0.75**
